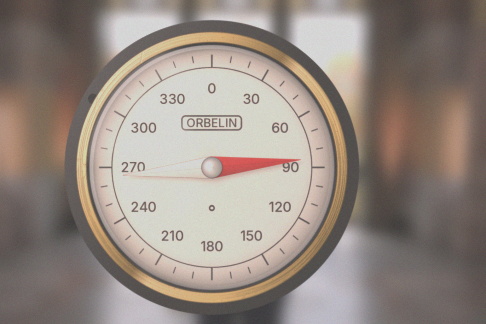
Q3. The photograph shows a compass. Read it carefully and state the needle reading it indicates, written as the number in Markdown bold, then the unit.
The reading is **85** °
